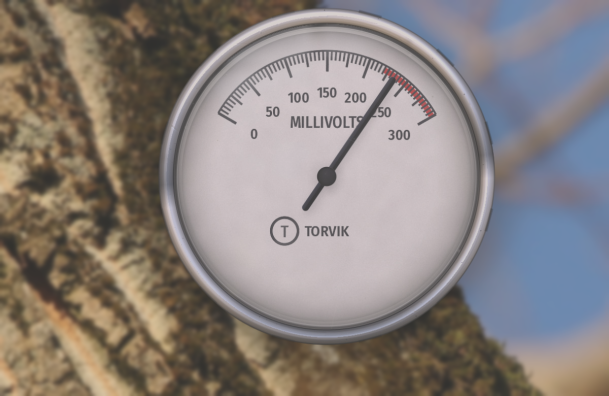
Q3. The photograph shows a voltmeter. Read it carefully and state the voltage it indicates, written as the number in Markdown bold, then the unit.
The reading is **235** mV
